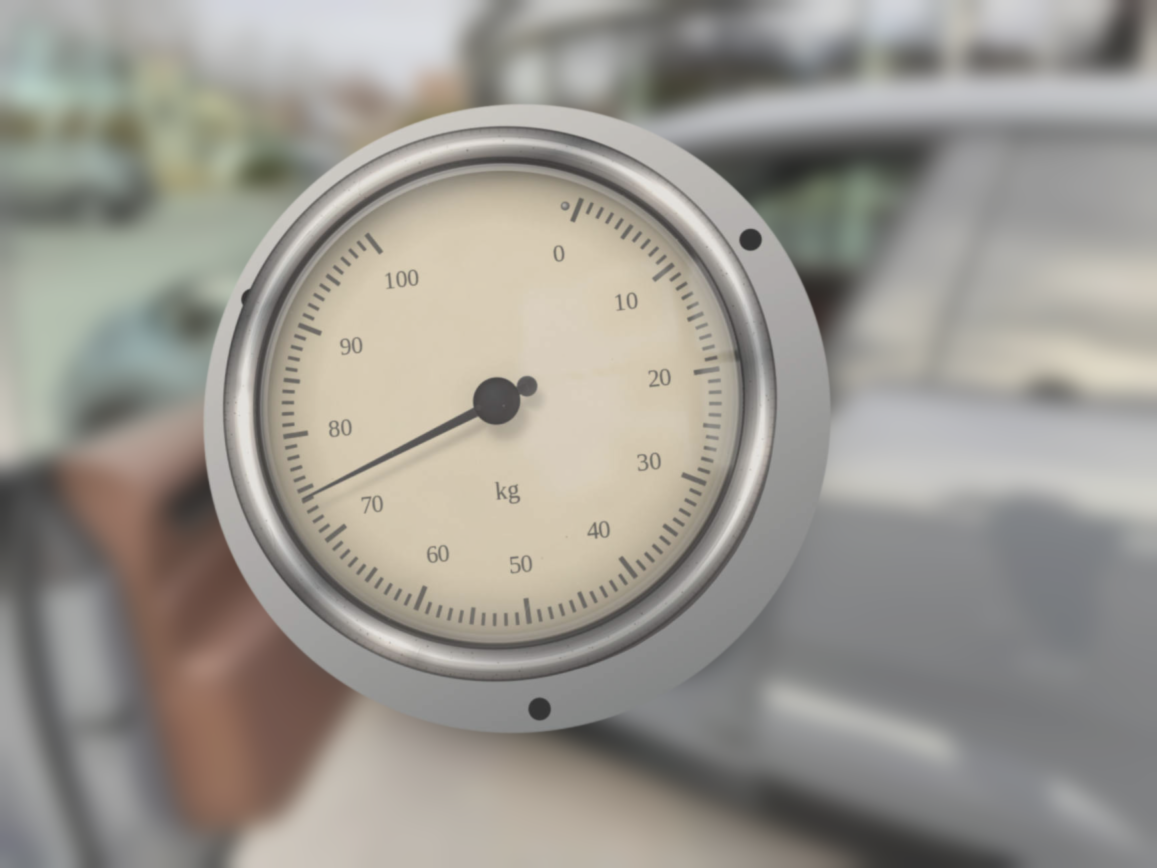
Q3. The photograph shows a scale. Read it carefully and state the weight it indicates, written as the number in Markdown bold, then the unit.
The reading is **74** kg
